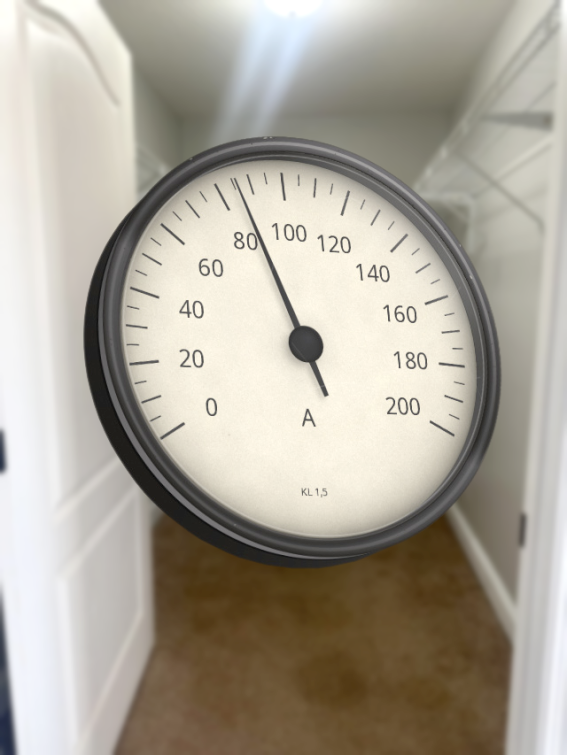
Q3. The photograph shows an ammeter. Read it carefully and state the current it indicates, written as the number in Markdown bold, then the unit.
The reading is **85** A
